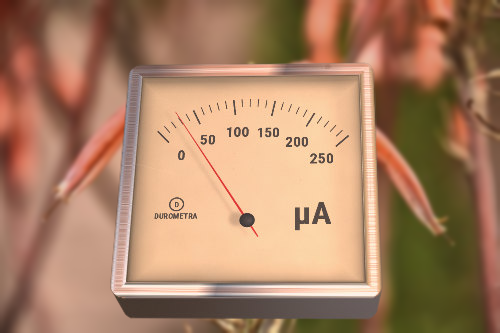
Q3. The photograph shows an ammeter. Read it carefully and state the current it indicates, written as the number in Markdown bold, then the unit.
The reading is **30** µA
